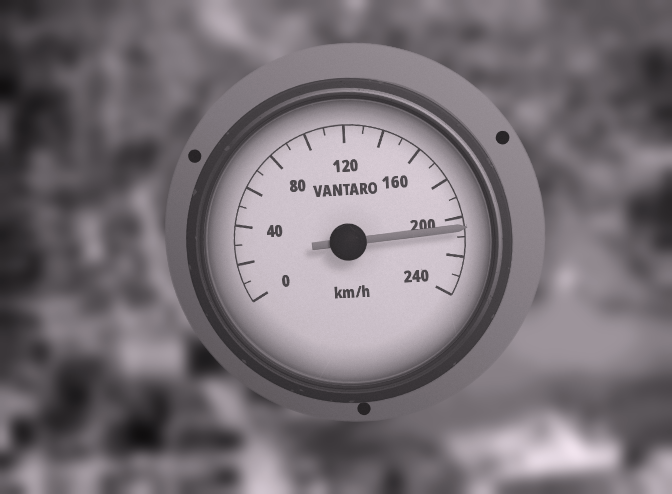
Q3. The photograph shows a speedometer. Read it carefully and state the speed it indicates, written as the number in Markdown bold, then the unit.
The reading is **205** km/h
